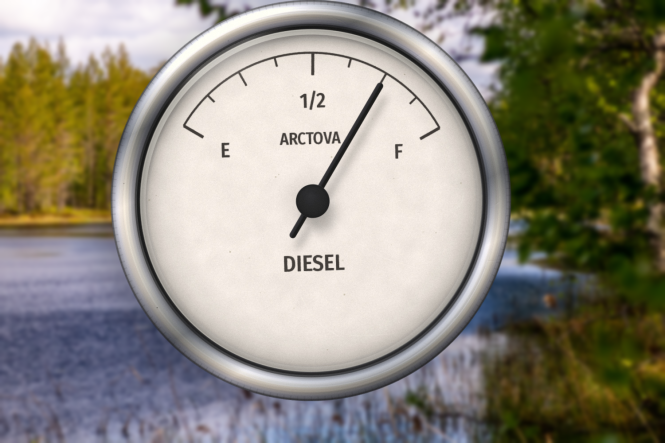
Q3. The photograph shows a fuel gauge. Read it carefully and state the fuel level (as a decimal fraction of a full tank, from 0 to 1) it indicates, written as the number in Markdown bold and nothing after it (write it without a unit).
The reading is **0.75**
